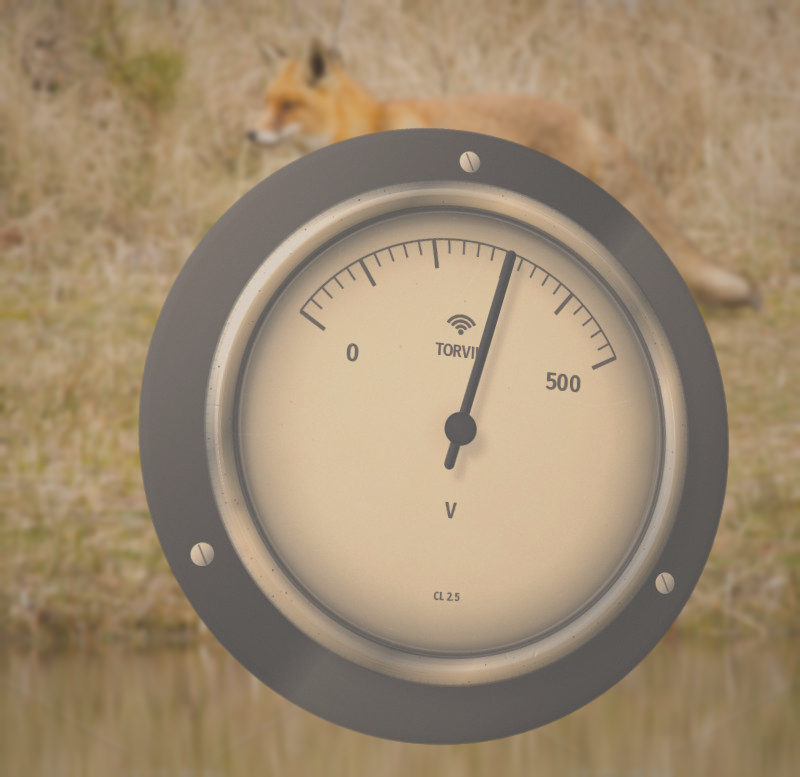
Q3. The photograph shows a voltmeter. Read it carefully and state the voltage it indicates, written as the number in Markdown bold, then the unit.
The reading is **300** V
